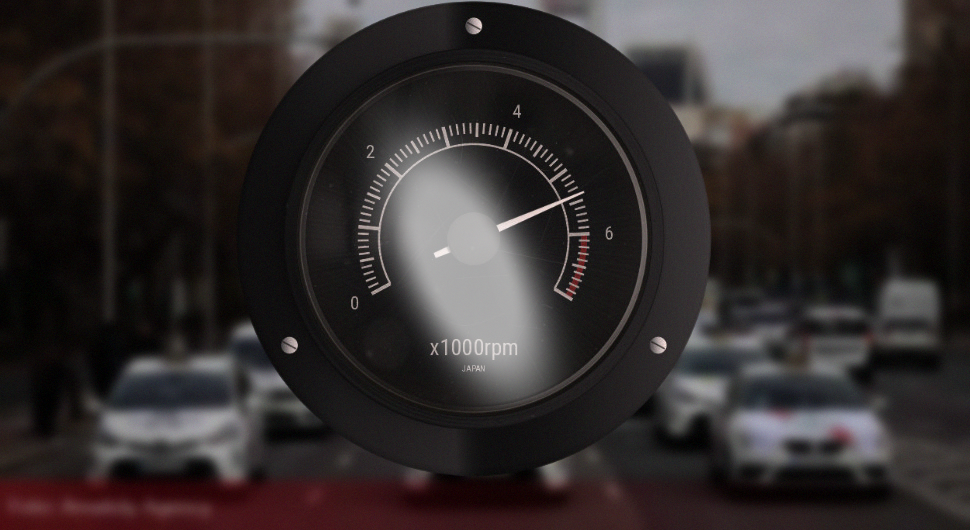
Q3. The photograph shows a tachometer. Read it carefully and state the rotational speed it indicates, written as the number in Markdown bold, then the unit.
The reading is **5400** rpm
